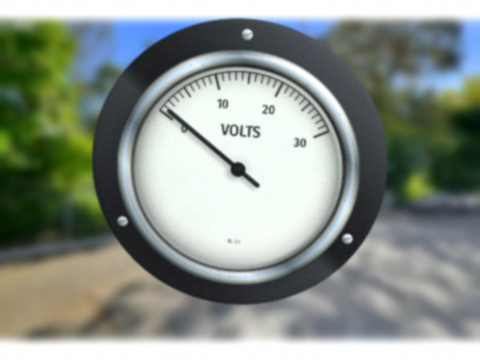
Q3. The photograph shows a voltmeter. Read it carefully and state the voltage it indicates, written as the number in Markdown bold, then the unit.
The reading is **1** V
